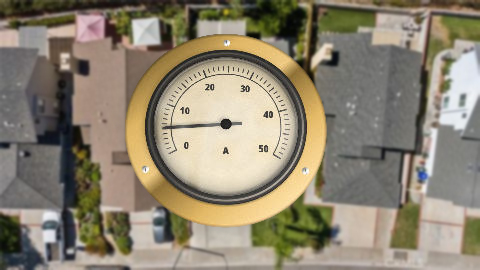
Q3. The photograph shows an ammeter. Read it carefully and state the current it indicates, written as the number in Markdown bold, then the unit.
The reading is **5** A
